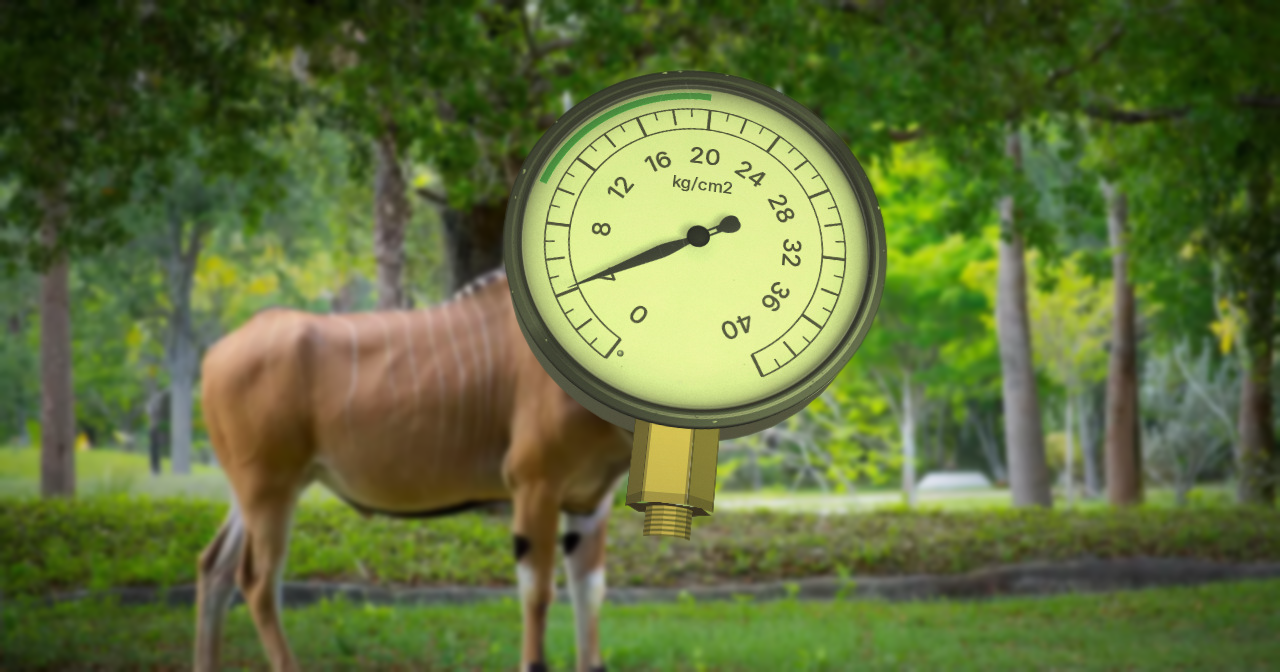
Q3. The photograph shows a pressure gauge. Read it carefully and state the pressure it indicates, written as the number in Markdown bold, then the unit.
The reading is **4** kg/cm²
